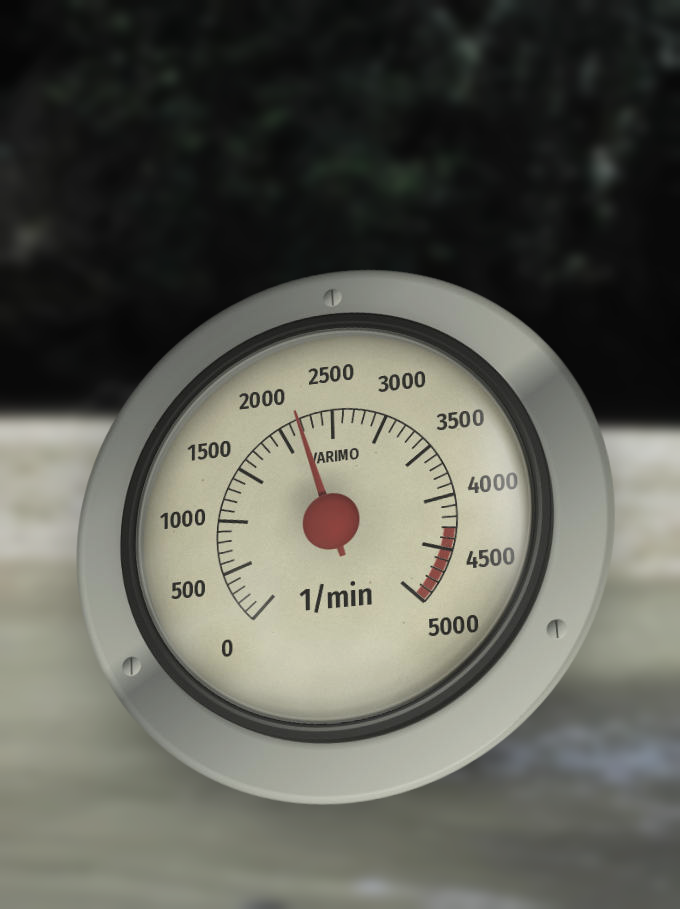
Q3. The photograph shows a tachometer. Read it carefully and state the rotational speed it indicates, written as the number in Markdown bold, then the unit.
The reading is **2200** rpm
